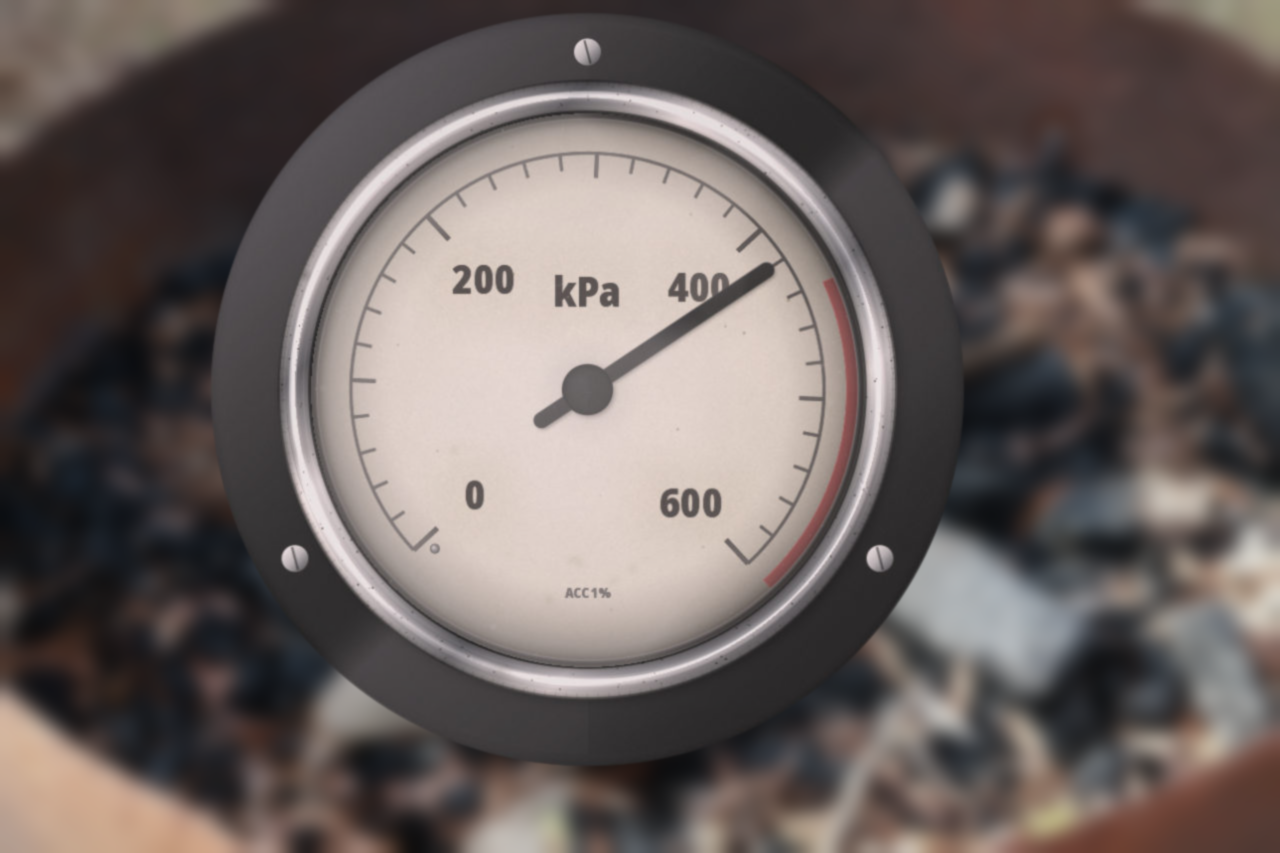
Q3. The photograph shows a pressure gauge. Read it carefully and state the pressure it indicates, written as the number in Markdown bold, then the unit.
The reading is **420** kPa
